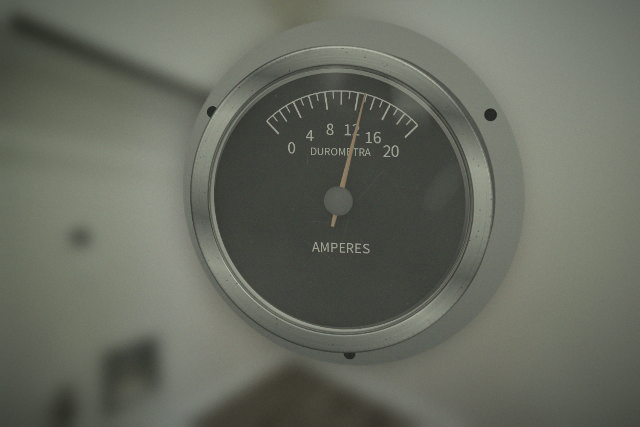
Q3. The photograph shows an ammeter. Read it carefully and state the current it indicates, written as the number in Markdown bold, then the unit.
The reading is **13** A
